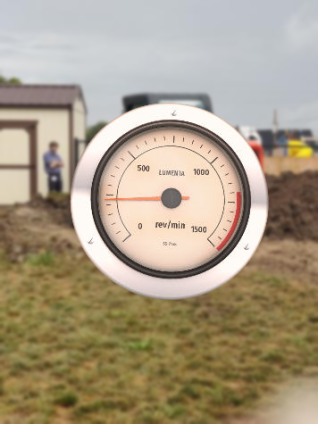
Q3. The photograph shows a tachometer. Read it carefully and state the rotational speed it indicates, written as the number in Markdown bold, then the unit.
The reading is **225** rpm
